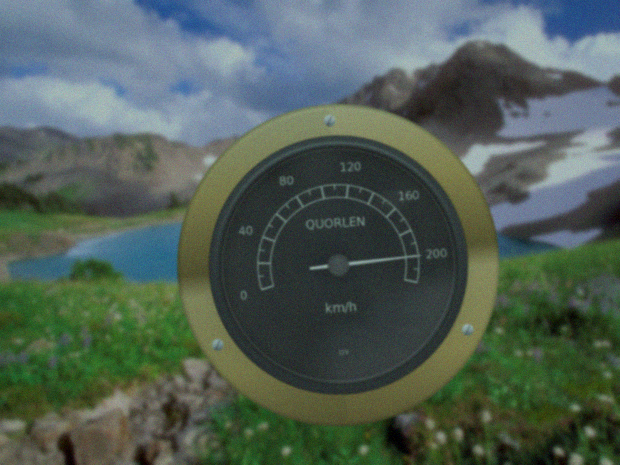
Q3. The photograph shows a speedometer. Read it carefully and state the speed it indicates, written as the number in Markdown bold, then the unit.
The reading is **200** km/h
